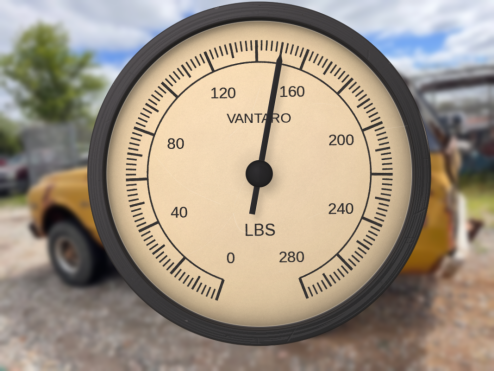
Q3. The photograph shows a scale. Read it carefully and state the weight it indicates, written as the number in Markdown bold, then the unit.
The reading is **150** lb
